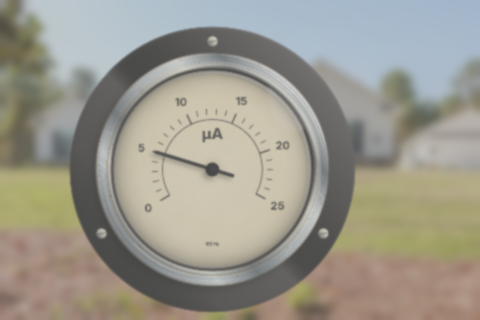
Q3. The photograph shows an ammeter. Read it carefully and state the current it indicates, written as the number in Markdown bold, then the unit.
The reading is **5** µA
